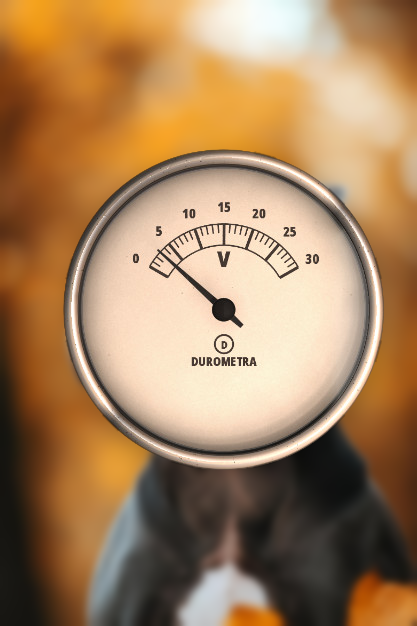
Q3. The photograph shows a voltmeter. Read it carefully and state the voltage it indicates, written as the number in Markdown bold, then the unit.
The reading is **3** V
